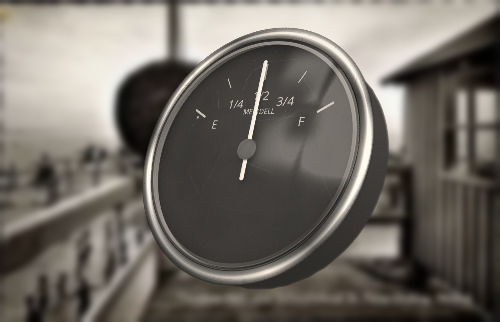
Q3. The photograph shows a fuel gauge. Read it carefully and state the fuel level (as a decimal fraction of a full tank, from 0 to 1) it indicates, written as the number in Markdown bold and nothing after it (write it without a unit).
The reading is **0.5**
